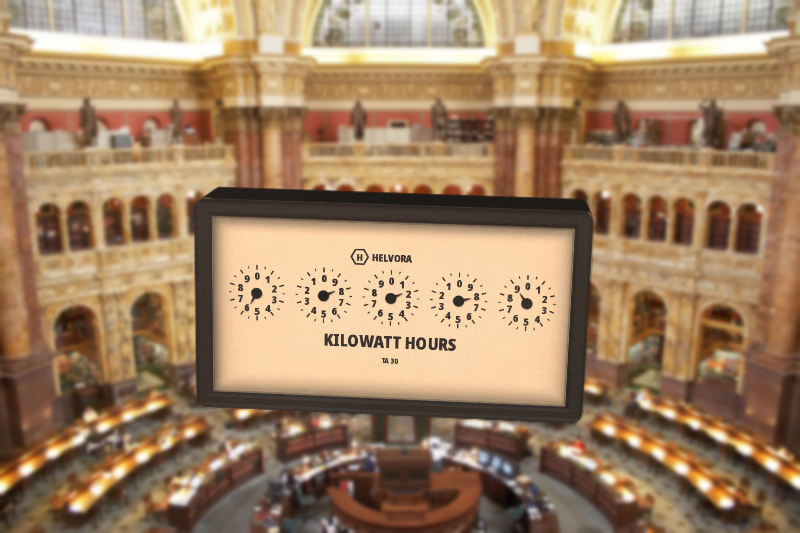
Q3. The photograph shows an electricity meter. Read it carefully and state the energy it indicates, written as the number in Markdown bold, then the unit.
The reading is **58179** kWh
